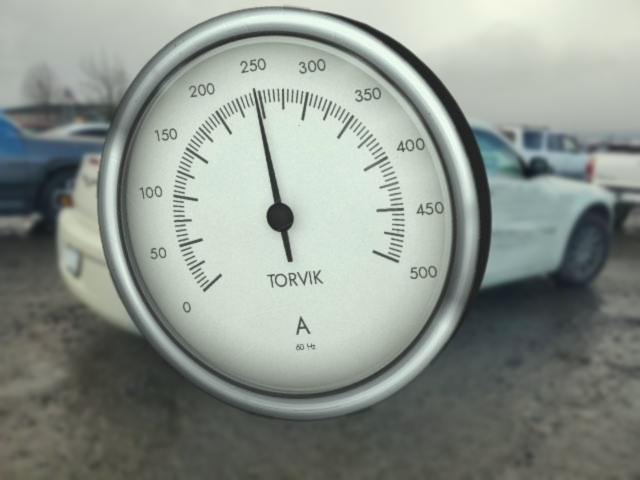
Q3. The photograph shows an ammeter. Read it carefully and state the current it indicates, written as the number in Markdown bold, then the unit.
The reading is **250** A
